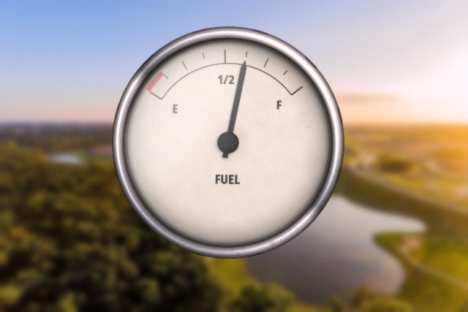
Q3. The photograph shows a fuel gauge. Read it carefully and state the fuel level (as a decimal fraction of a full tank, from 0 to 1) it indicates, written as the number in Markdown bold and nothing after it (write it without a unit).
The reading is **0.625**
